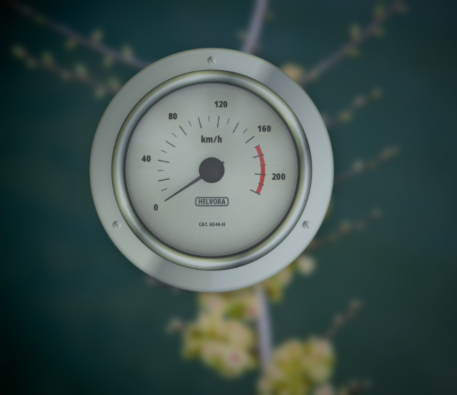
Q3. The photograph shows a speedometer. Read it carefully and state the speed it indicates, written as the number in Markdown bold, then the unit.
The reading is **0** km/h
